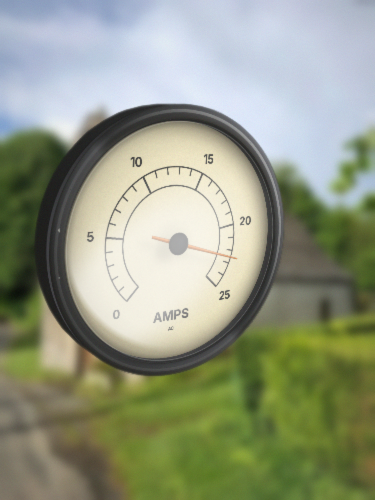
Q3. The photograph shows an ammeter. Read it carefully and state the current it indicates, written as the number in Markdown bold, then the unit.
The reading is **22.5** A
